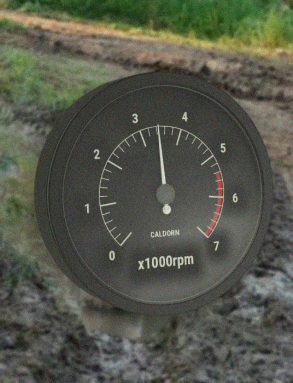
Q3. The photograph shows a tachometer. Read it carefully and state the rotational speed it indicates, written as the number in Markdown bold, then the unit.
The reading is **3400** rpm
